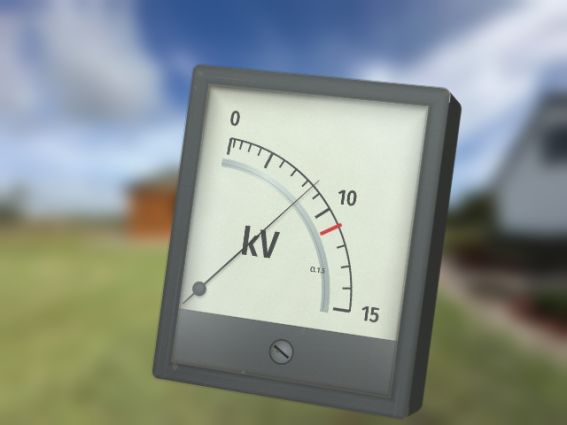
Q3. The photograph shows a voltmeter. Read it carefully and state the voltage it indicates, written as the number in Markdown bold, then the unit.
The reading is **8.5** kV
